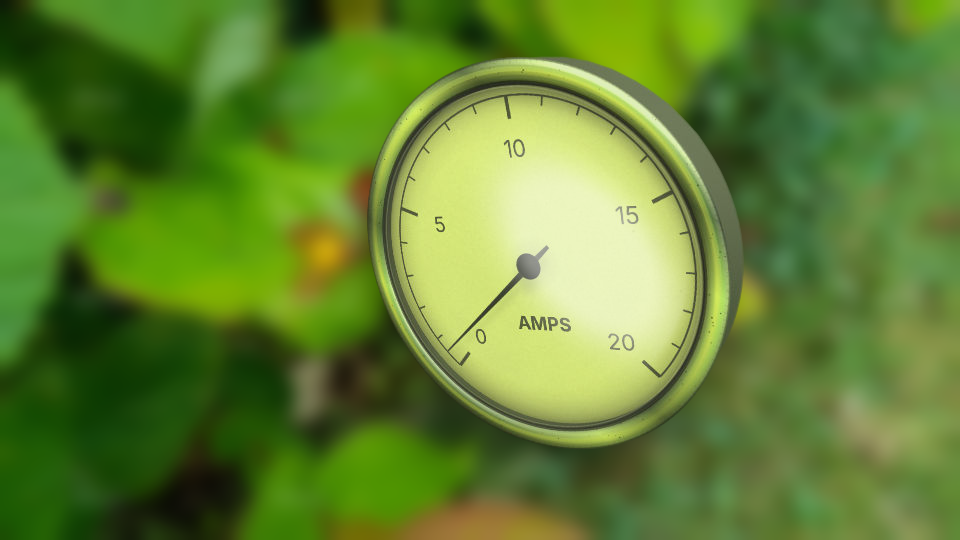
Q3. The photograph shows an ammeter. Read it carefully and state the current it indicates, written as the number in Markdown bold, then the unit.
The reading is **0.5** A
